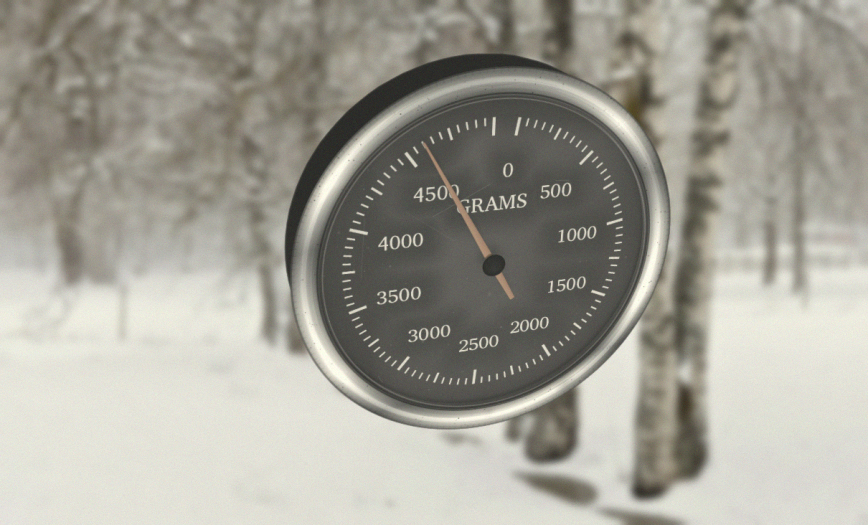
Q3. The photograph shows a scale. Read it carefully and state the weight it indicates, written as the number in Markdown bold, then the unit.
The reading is **4600** g
